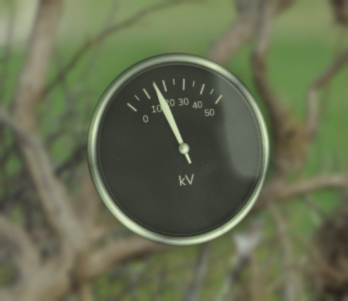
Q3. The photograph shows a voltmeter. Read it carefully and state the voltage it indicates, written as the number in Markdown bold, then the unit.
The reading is **15** kV
